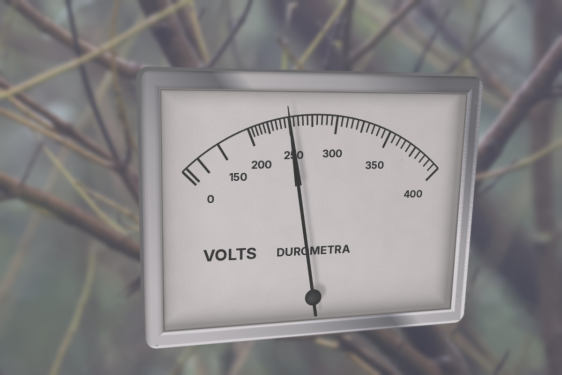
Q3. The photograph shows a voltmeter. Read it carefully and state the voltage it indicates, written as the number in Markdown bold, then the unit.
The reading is **250** V
